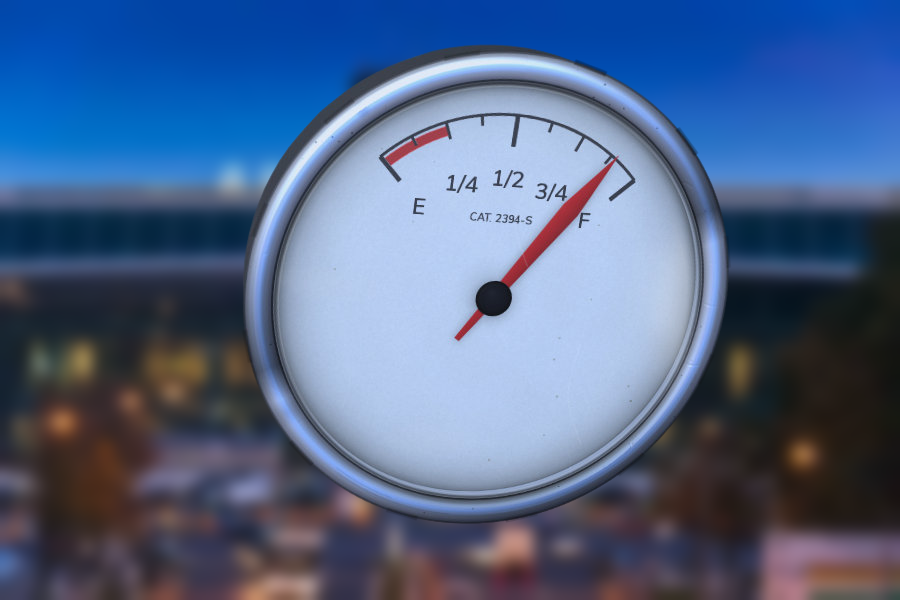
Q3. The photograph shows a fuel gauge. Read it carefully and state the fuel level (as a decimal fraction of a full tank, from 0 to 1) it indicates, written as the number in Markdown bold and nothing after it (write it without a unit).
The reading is **0.875**
